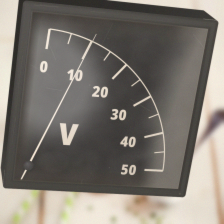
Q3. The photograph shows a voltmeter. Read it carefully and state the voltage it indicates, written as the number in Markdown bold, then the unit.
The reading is **10** V
